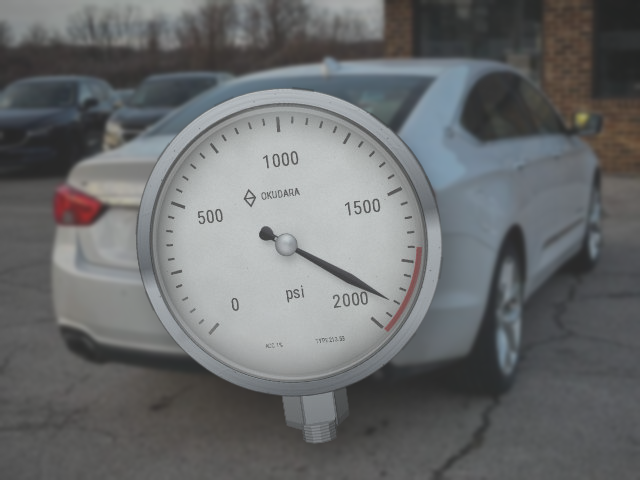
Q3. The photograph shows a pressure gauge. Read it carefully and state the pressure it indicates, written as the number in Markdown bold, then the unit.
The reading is **1900** psi
